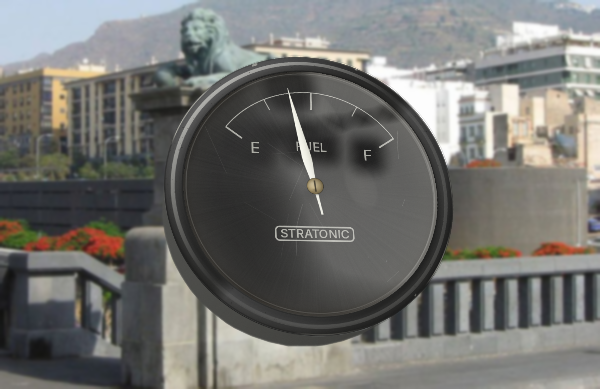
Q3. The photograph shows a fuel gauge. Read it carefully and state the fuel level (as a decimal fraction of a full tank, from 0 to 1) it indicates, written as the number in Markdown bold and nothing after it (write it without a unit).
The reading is **0.375**
